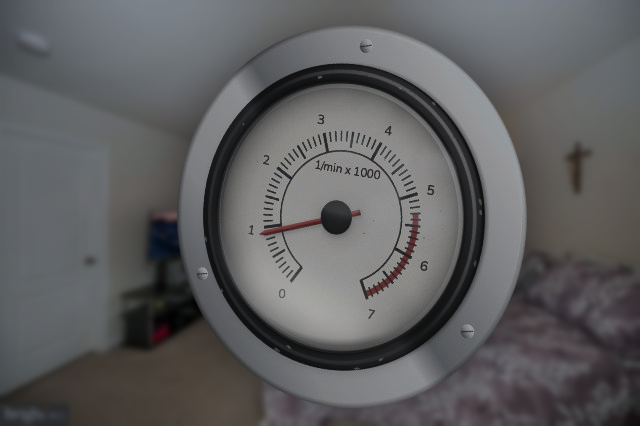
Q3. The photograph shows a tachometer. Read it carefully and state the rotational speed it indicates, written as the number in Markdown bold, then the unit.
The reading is **900** rpm
